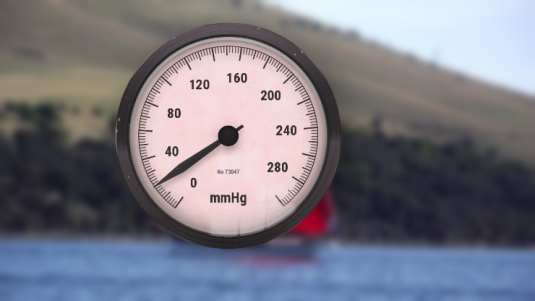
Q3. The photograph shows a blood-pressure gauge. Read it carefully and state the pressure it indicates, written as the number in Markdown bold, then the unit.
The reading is **20** mmHg
